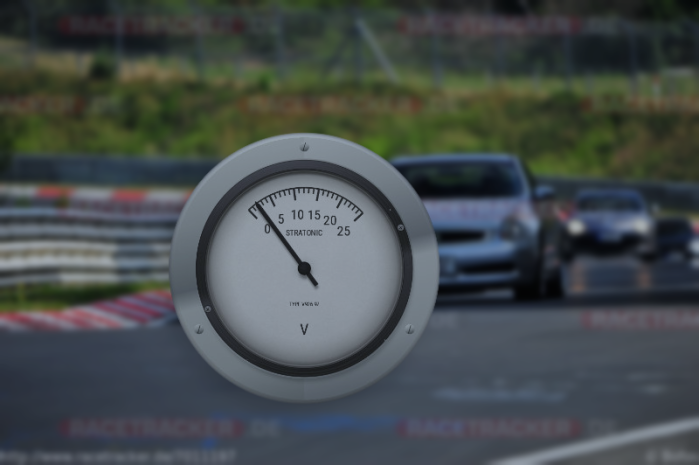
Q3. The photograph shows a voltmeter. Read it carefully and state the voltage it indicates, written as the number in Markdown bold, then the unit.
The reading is **2** V
